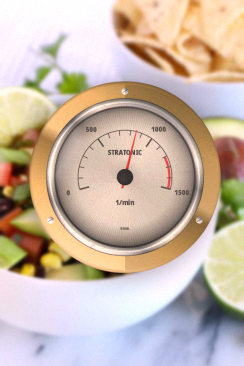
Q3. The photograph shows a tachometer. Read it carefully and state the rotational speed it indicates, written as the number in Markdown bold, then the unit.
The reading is **850** rpm
